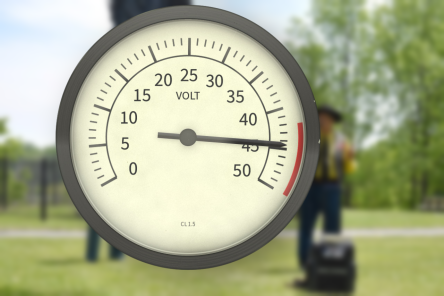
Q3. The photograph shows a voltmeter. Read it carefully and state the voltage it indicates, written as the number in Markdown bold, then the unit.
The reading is **44.5** V
